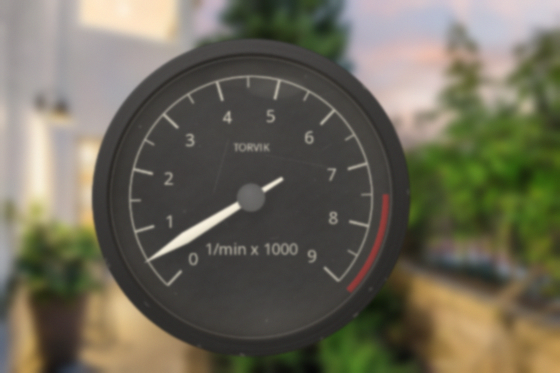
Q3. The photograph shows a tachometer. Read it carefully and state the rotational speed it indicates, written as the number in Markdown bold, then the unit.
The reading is **500** rpm
